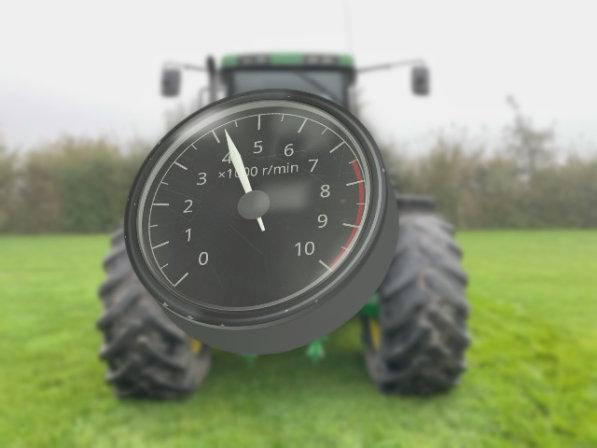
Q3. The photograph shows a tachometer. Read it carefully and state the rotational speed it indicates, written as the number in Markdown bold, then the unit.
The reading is **4250** rpm
